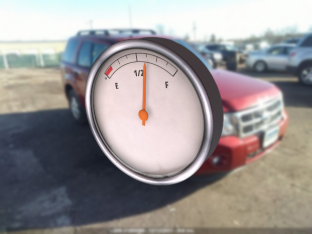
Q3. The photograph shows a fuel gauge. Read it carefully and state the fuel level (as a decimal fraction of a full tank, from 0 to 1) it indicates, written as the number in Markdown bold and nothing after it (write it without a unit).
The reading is **0.625**
